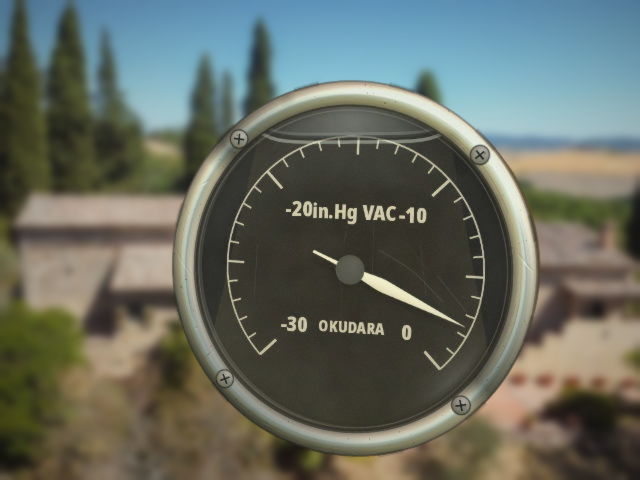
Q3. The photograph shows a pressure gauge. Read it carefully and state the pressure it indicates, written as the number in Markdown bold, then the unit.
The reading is **-2.5** inHg
